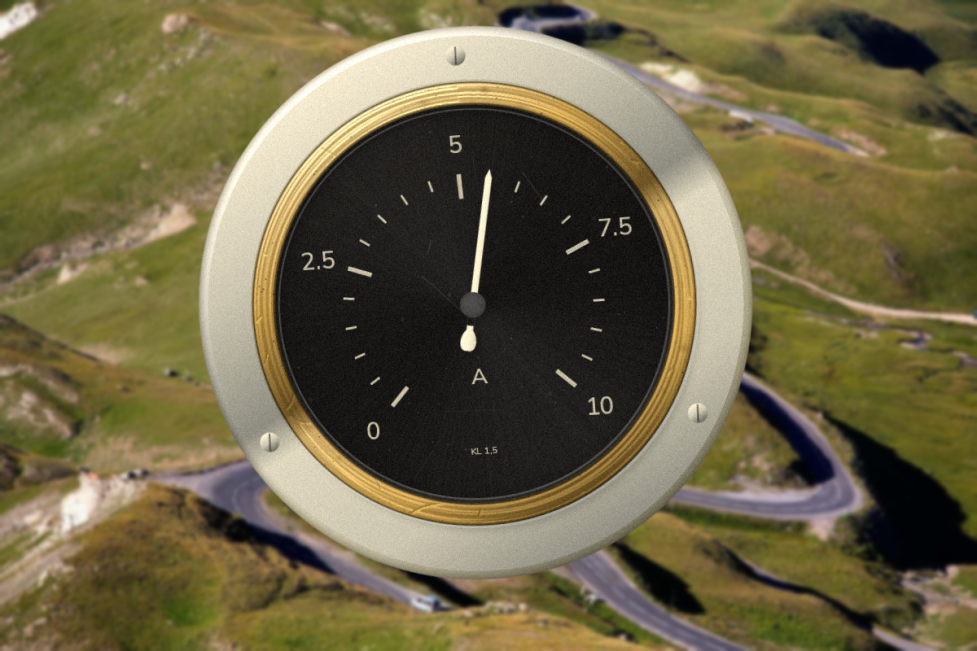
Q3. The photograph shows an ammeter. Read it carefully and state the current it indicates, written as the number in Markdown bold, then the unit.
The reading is **5.5** A
